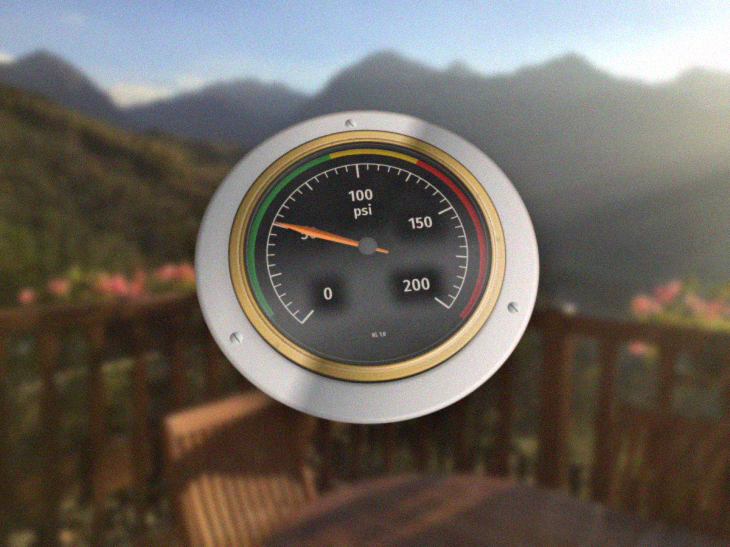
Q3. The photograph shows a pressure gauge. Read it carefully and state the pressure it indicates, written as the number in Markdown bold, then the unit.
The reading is **50** psi
